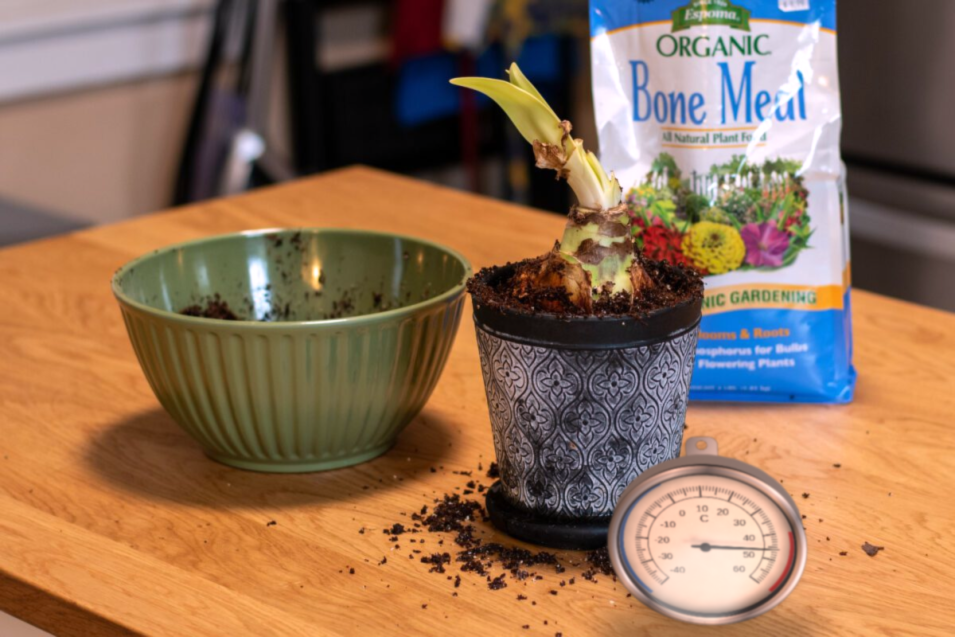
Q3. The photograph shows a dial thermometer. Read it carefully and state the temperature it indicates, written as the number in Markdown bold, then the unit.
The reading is **45** °C
